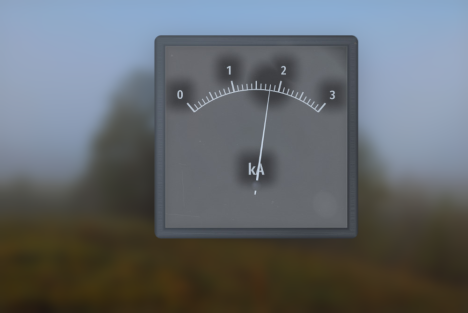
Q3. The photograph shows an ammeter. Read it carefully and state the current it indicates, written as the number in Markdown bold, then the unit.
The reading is **1.8** kA
